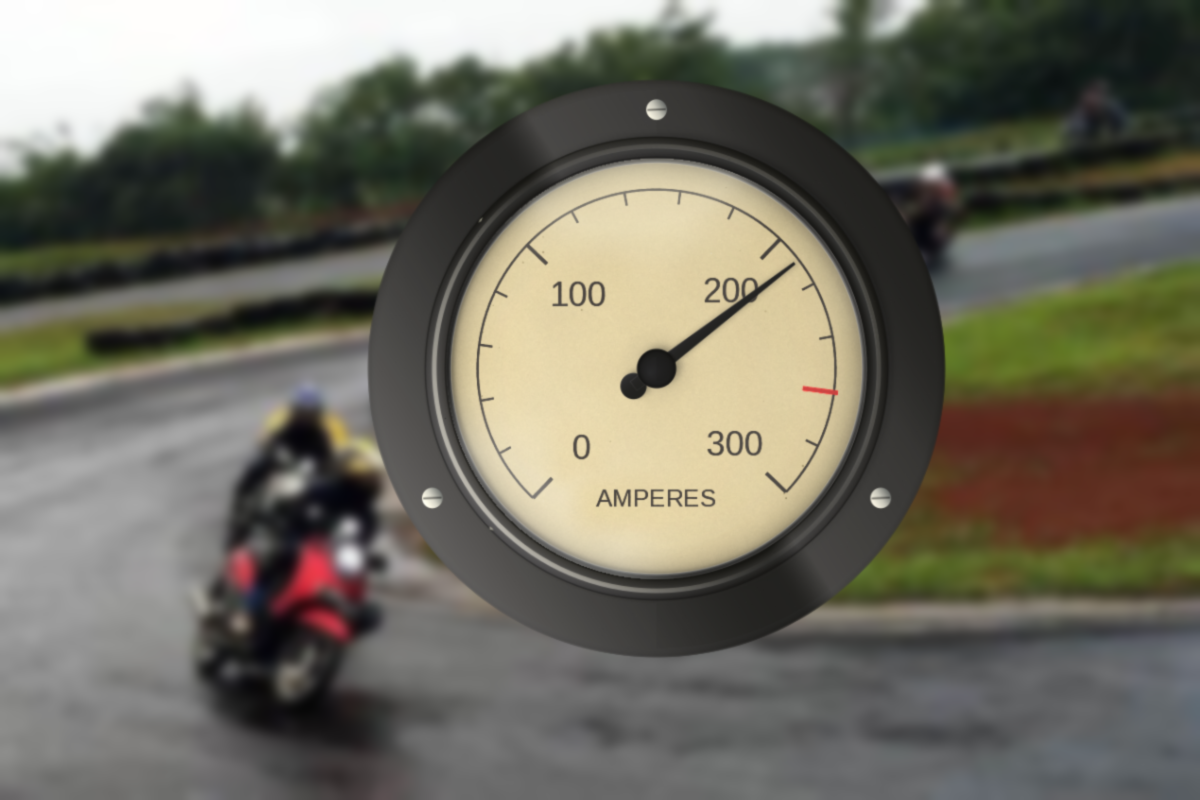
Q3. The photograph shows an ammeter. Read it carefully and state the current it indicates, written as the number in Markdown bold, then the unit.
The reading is **210** A
